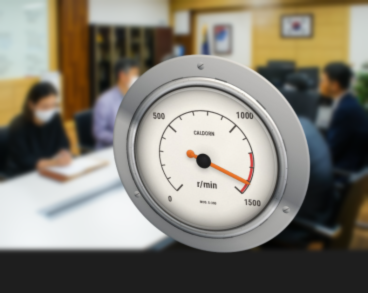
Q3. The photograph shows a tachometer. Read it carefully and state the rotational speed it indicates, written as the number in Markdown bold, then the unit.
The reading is **1400** rpm
